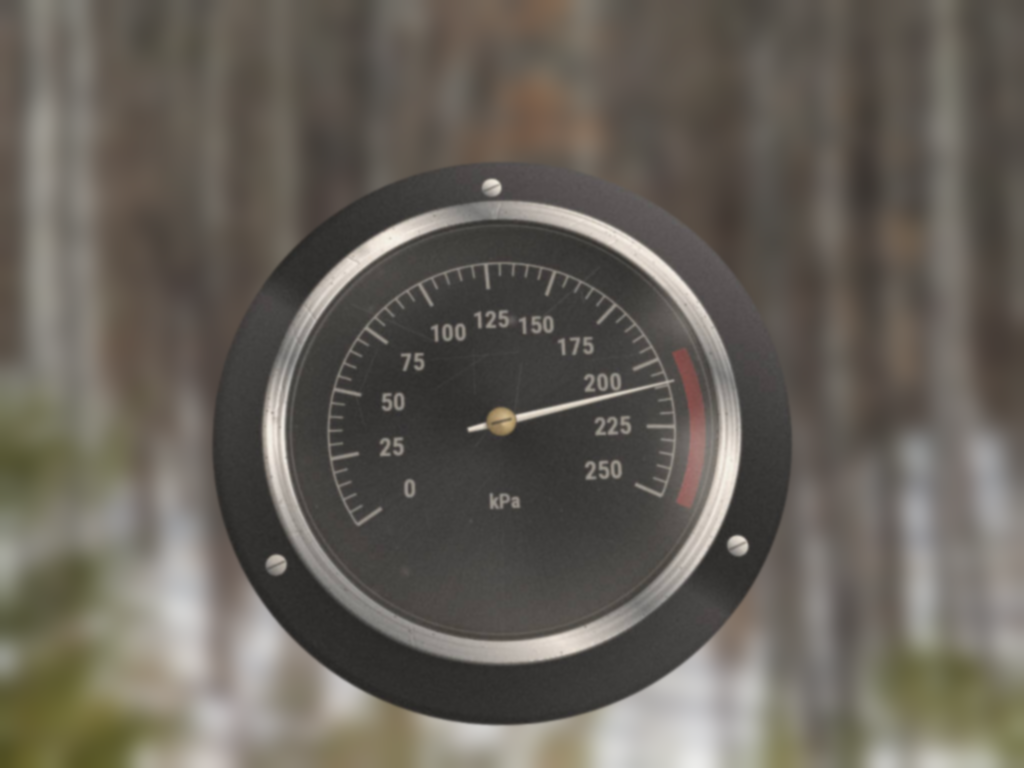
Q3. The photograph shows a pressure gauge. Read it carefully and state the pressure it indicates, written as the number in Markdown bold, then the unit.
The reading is **210** kPa
